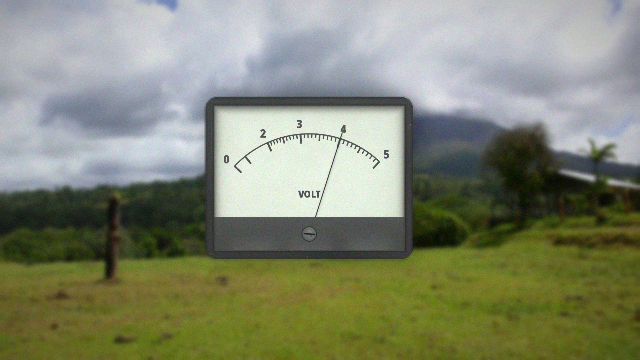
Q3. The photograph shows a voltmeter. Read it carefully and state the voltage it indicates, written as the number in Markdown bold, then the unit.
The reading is **4** V
